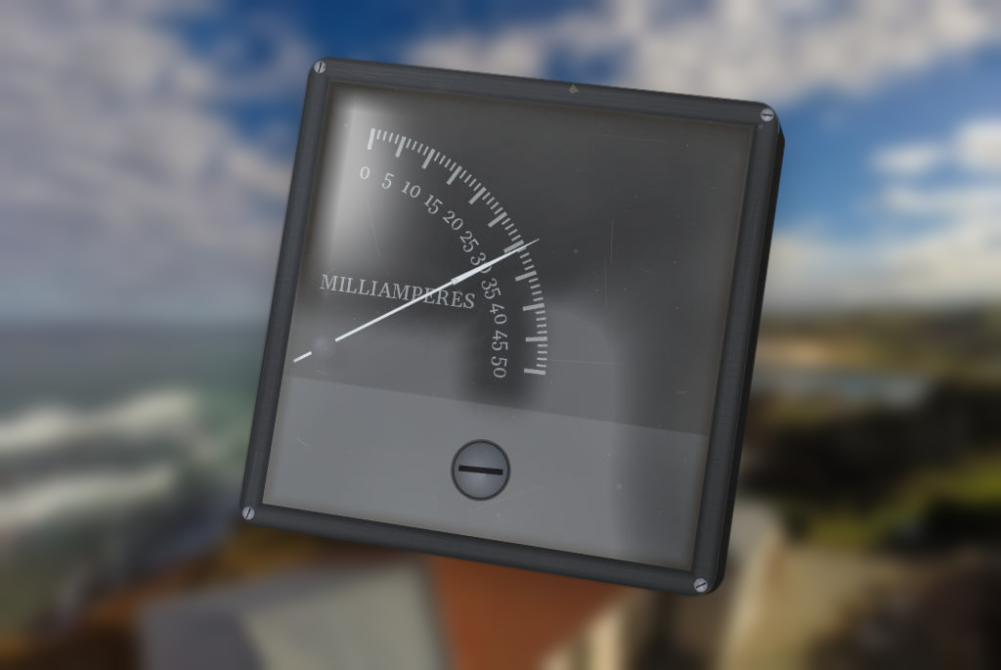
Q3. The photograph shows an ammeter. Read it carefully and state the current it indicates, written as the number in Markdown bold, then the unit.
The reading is **31** mA
